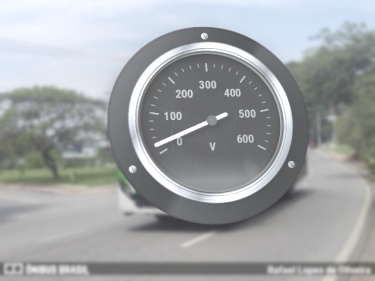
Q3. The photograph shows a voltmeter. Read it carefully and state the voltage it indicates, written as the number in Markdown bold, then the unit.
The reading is **20** V
